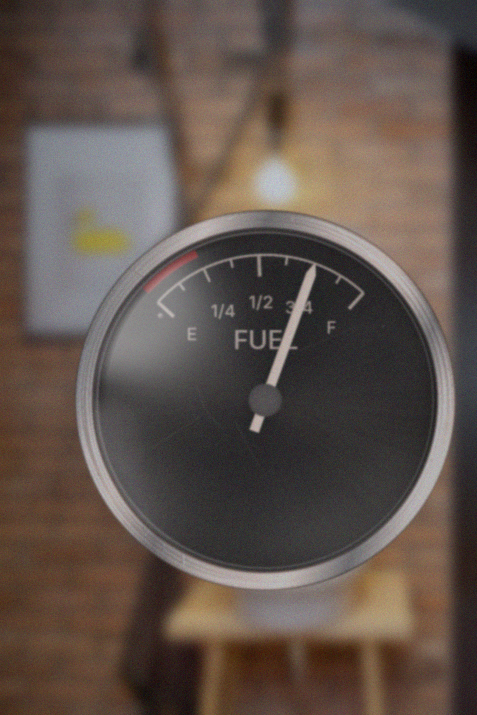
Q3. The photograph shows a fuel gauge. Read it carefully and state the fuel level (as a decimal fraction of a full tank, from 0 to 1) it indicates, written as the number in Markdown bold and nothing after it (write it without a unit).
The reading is **0.75**
